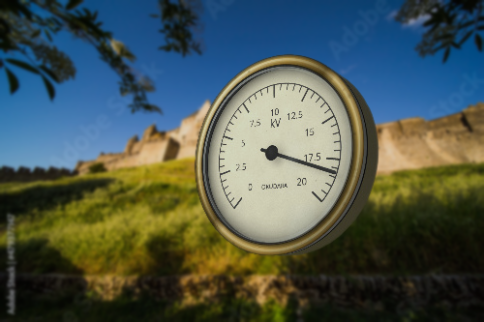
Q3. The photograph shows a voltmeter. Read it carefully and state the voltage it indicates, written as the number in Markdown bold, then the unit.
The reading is **18.25** kV
